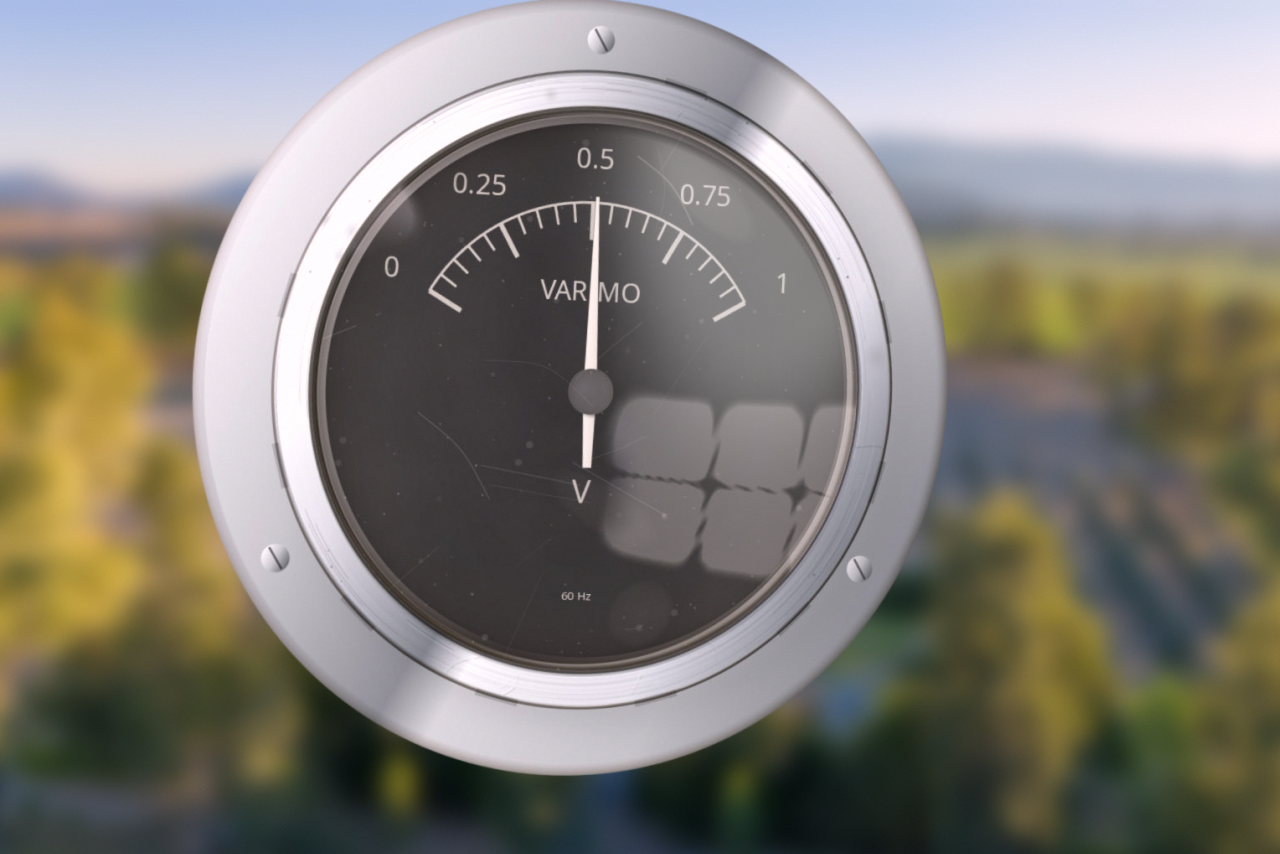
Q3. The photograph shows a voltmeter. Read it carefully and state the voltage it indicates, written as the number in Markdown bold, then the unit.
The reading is **0.5** V
